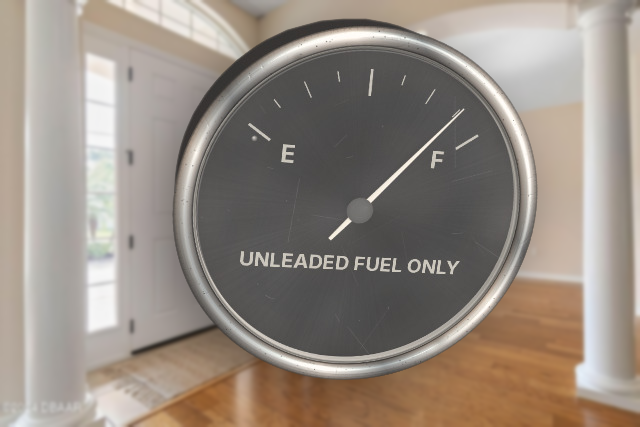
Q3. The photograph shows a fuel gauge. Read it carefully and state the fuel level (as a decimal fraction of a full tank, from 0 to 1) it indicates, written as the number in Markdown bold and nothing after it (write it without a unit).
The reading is **0.875**
